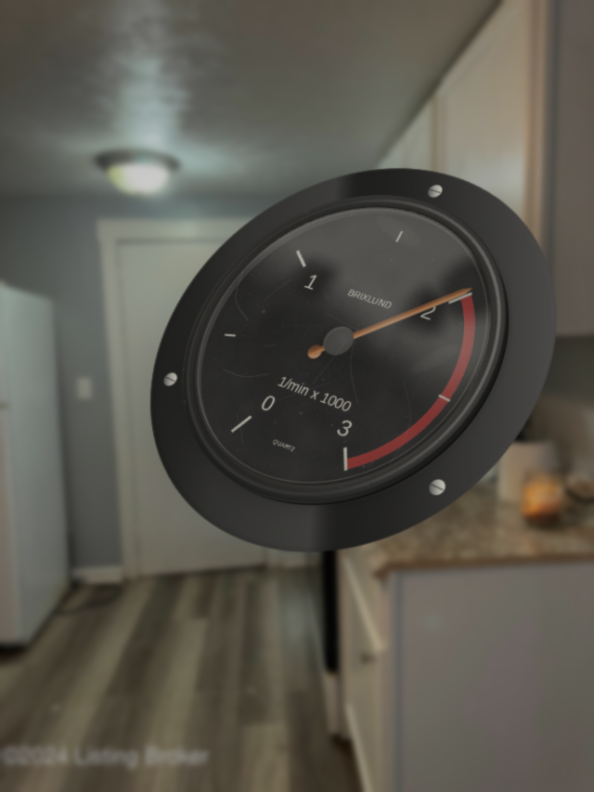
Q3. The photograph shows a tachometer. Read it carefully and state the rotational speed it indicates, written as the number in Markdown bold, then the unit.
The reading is **2000** rpm
